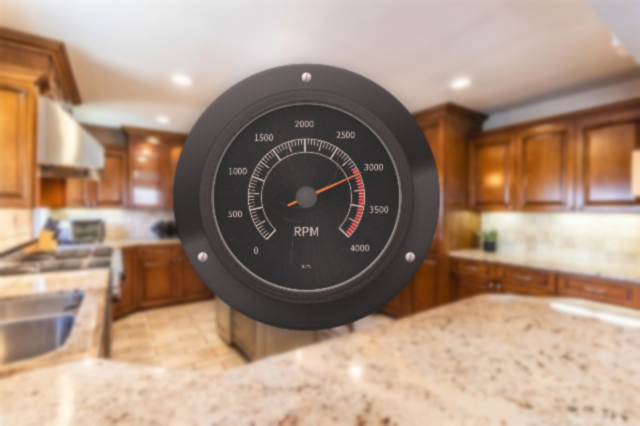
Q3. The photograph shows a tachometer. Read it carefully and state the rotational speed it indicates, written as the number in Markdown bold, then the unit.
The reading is **3000** rpm
